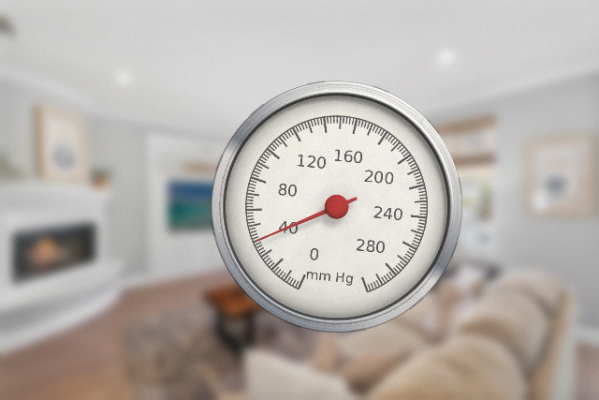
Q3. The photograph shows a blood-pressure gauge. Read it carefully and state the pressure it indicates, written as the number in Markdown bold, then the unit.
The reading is **40** mmHg
